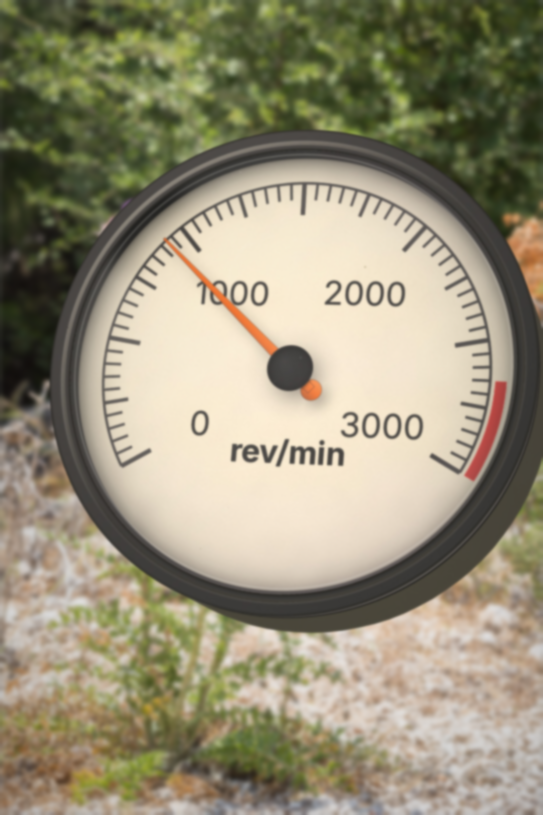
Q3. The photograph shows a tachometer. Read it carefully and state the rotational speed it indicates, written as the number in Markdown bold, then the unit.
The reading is **925** rpm
